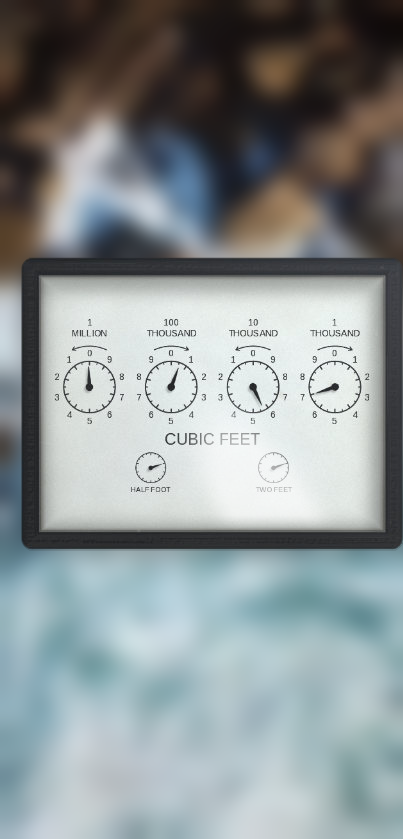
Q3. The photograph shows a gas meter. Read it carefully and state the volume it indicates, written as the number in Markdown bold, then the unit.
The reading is **5700** ft³
